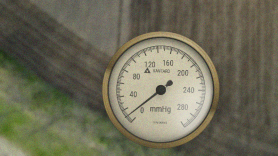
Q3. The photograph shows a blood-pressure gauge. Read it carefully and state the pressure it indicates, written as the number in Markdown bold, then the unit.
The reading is **10** mmHg
